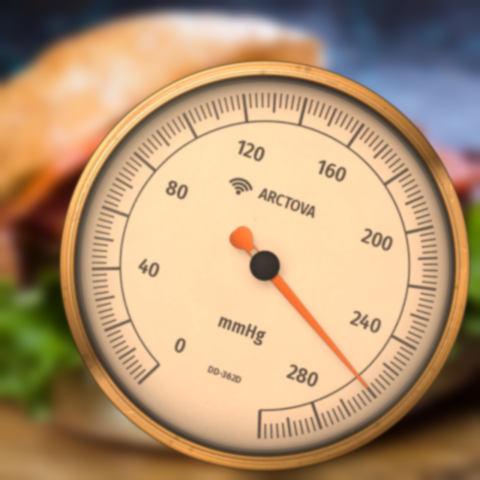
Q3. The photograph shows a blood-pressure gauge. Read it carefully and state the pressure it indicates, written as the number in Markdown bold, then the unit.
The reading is **260** mmHg
